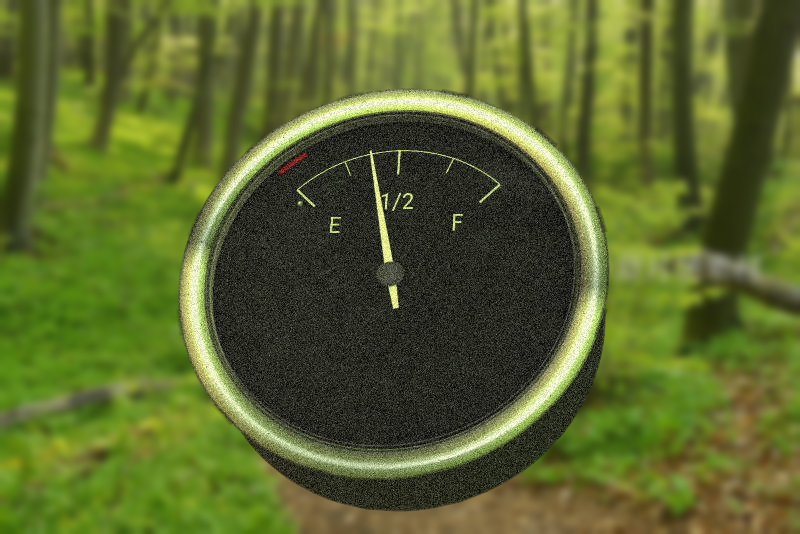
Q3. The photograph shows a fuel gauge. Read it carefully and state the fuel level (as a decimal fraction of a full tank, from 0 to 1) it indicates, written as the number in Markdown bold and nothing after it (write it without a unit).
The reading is **0.375**
